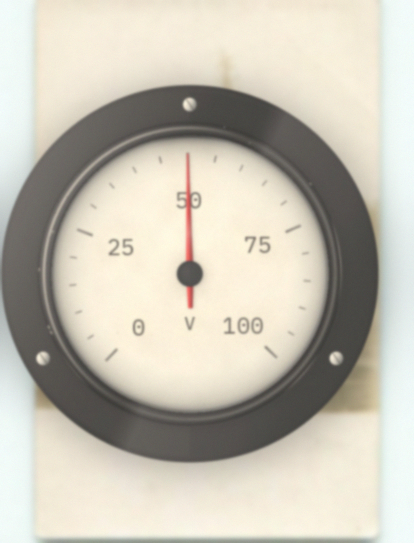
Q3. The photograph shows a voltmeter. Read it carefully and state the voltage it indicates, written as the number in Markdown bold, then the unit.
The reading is **50** V
